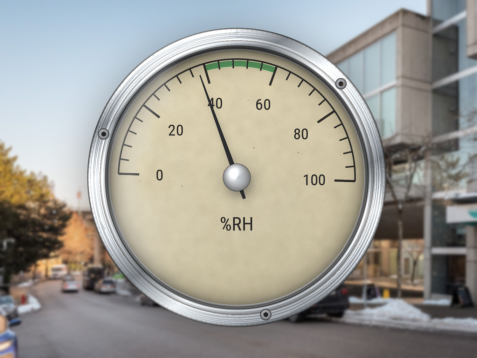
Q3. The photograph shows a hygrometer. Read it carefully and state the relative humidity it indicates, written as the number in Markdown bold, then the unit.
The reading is **38** %
